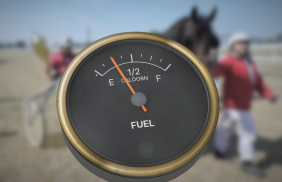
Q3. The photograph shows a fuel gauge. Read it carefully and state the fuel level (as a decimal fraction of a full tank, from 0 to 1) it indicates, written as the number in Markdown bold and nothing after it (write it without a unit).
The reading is **0.25**
